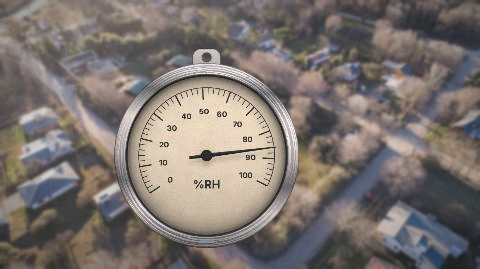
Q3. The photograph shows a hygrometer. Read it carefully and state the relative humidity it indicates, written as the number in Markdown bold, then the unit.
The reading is **86** %
